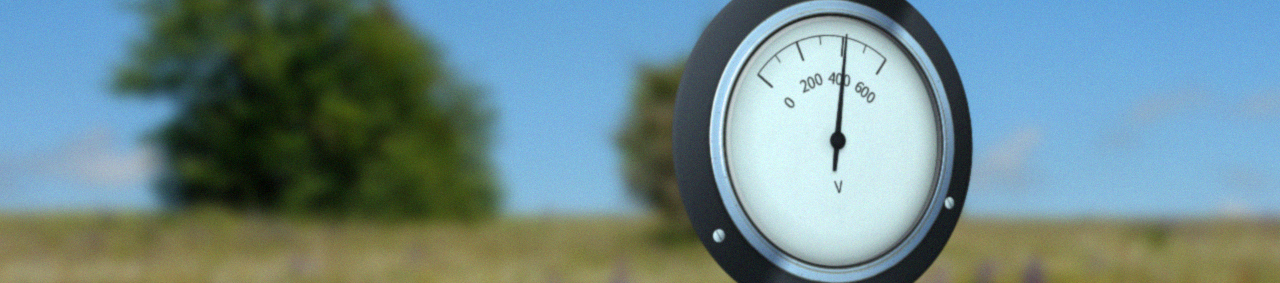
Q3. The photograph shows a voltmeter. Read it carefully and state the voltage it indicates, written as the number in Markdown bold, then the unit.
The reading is **400** V
